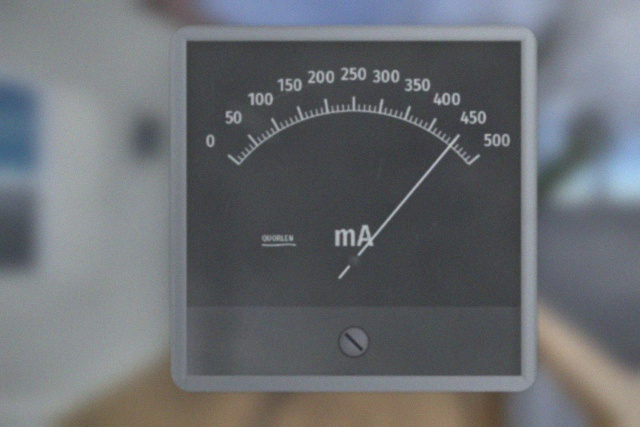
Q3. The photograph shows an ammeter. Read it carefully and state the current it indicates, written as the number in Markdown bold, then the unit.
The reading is **450** mA
